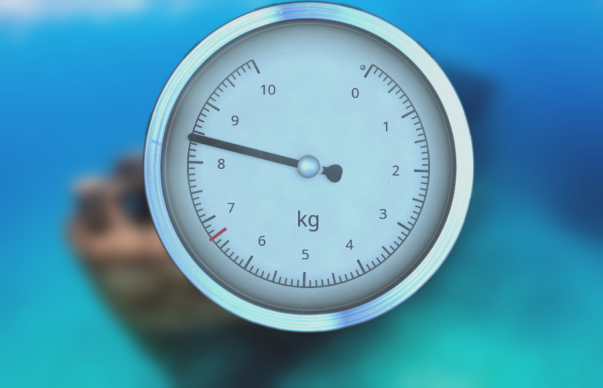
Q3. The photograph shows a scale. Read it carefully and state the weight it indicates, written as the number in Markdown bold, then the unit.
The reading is **8.4** kg
